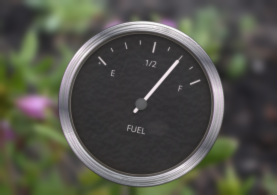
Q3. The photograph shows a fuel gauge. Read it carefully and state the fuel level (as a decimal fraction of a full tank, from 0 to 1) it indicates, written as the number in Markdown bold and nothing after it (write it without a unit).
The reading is **0.75**
